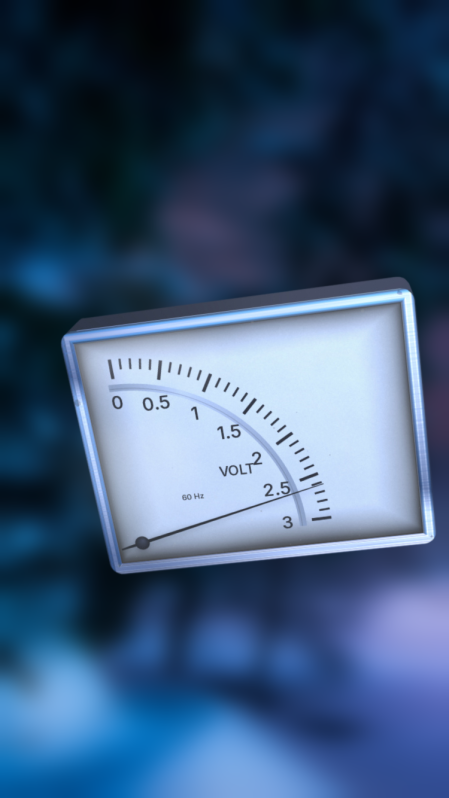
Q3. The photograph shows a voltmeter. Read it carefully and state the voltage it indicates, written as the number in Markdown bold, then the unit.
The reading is **2.6** V
